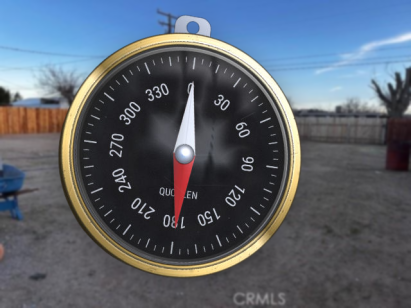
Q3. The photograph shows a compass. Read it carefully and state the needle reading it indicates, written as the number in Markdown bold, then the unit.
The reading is **180** °
